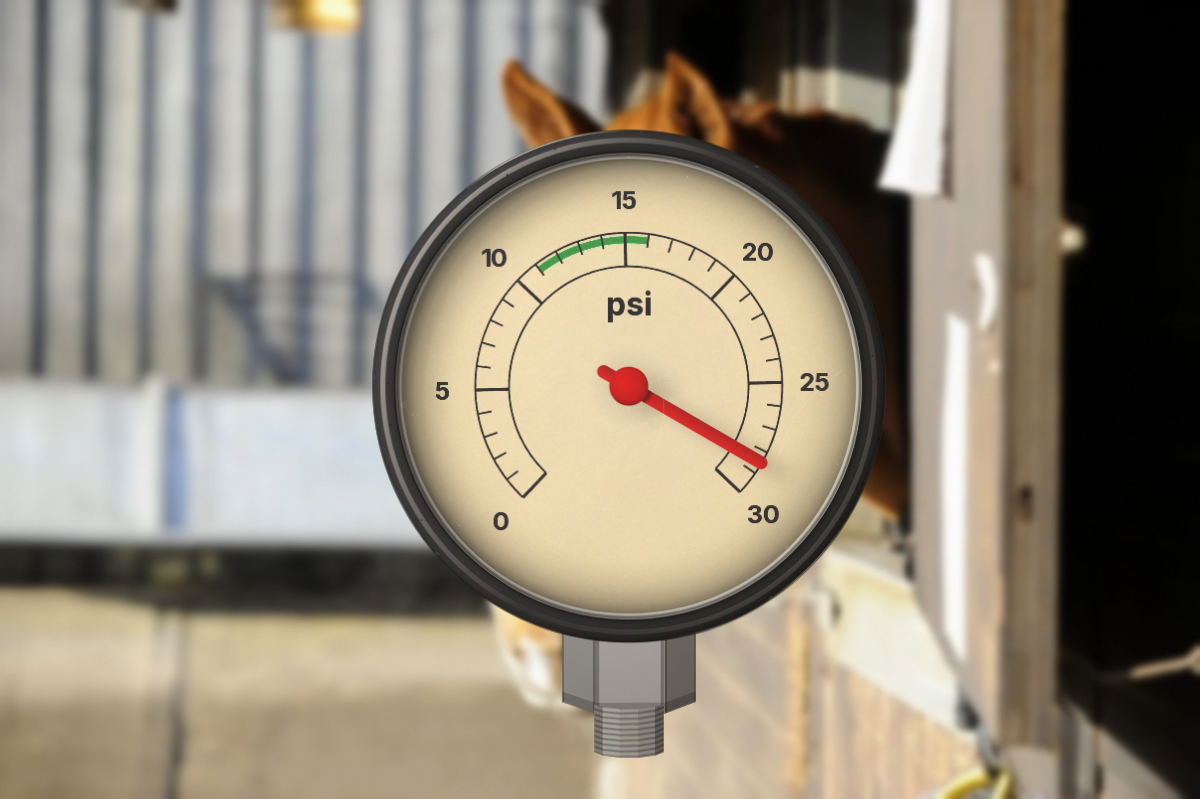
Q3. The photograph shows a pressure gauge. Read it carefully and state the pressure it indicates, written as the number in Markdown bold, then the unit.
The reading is **28.5** psi
